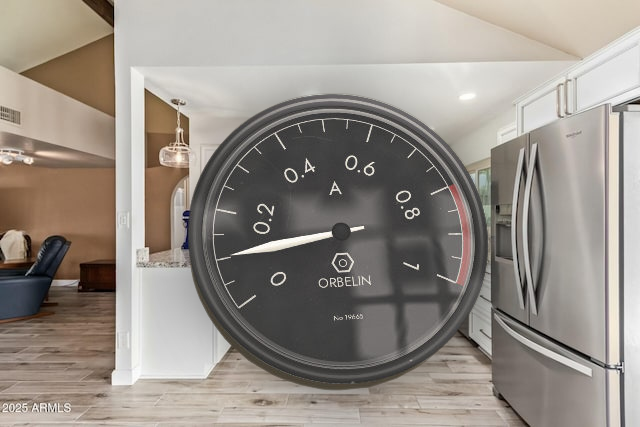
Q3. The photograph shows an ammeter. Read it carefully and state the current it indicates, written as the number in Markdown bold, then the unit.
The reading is **0.1** A
